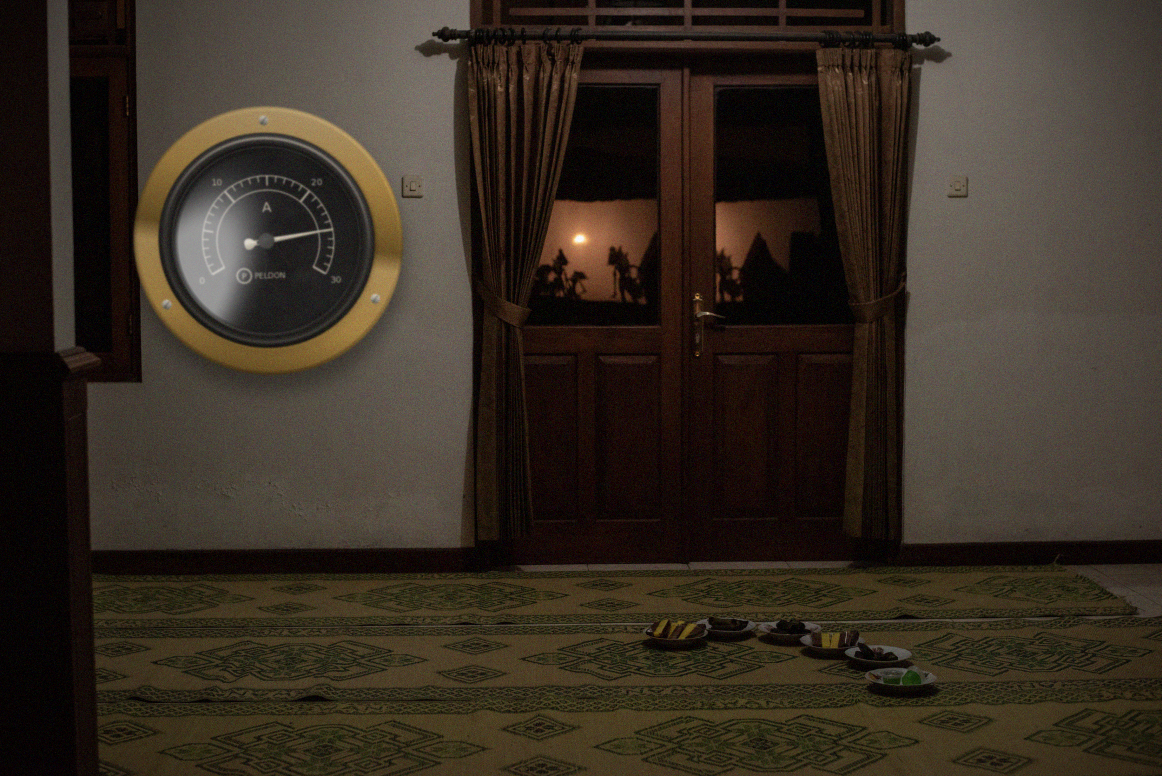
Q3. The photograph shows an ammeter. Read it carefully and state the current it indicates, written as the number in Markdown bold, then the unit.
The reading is **25** A
